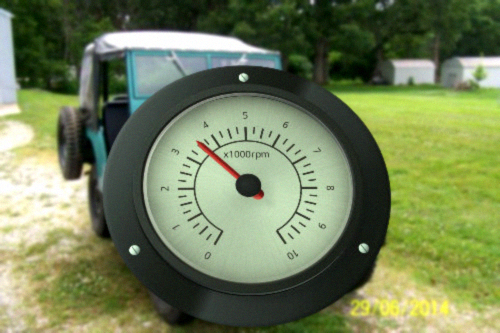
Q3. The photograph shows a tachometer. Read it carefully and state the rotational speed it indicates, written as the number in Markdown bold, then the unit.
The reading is **3500** rpm
